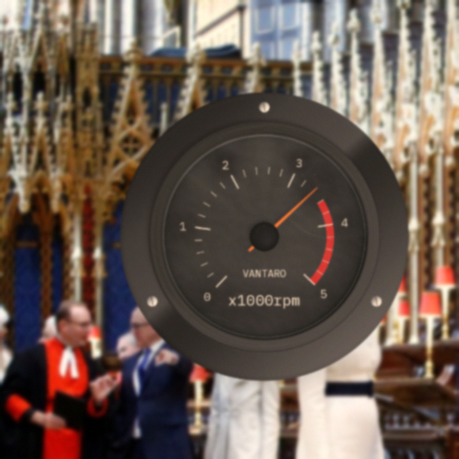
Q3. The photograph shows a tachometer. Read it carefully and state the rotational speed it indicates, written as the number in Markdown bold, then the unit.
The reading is **3400** rpm
